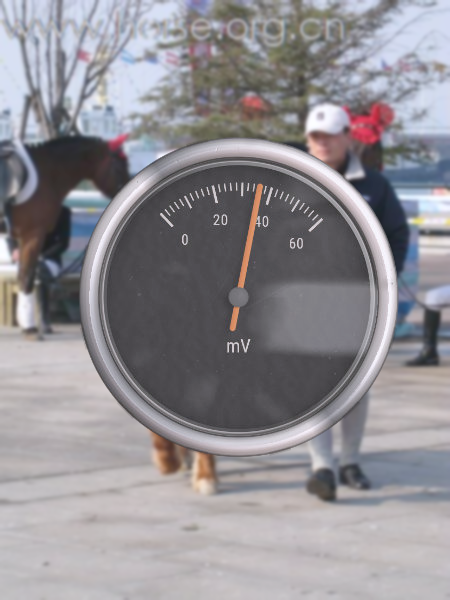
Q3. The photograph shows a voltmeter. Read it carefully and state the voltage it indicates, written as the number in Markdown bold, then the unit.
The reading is **36** mV
